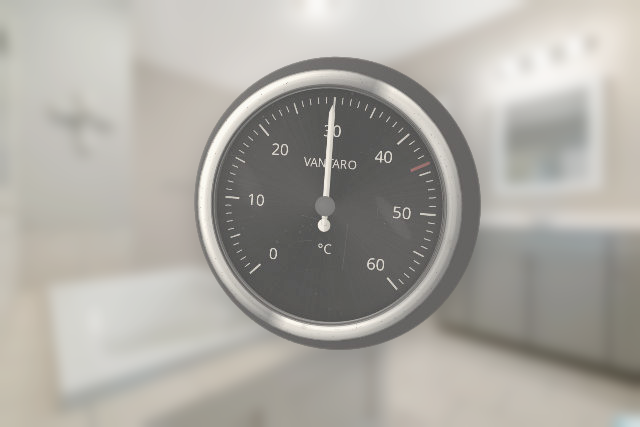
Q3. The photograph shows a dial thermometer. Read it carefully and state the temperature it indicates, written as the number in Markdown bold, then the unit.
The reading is **30** °C
